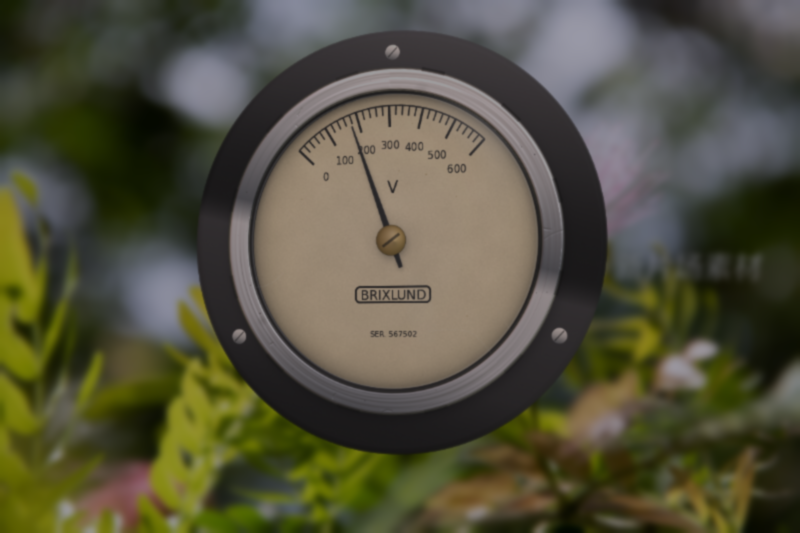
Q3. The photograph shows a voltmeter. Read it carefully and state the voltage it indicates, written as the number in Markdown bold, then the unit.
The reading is **180** V
